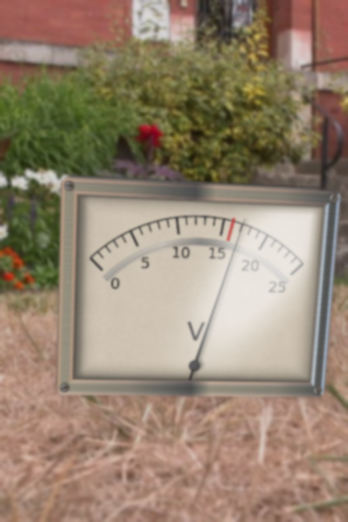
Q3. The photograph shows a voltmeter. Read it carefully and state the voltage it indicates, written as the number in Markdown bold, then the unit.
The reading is **17** V
